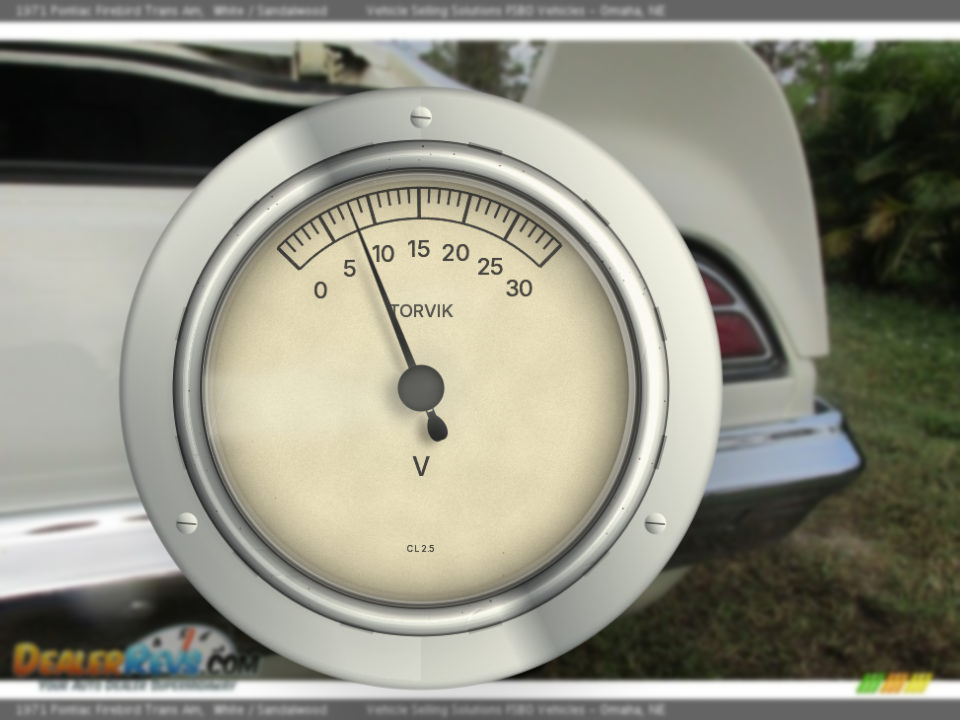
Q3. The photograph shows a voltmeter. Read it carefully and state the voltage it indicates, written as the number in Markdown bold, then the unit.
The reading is **8** V
